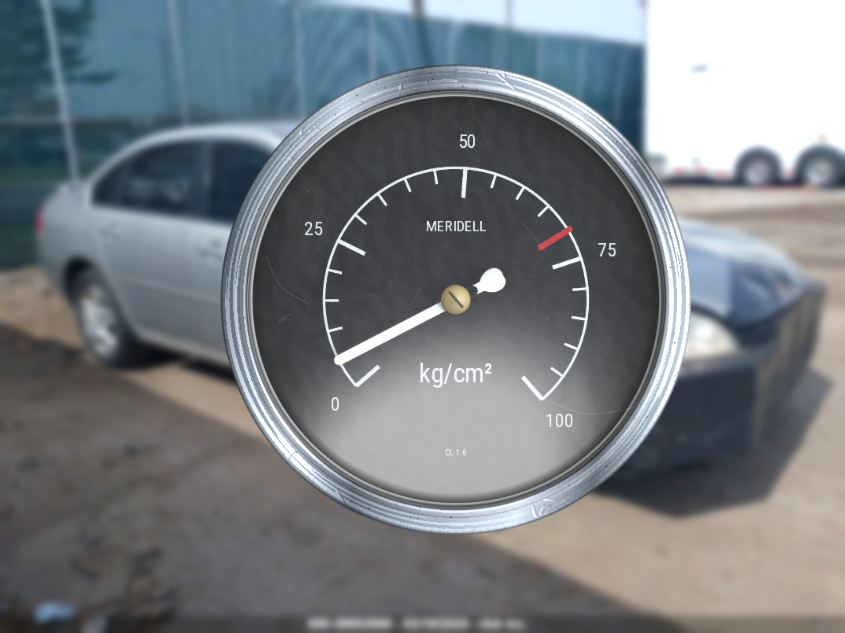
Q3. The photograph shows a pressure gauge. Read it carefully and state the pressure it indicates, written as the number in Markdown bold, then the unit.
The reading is **5** kg/cm²
